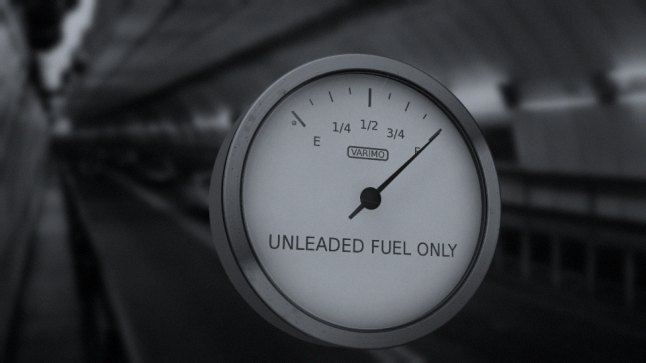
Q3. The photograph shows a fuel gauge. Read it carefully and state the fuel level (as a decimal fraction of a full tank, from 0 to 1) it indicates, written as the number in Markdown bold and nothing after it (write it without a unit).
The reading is **1**
